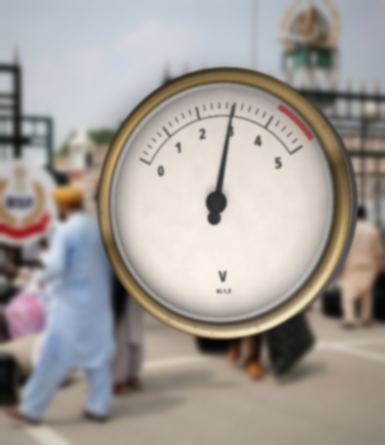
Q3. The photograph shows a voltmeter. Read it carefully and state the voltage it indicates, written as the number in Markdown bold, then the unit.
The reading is **3** V
